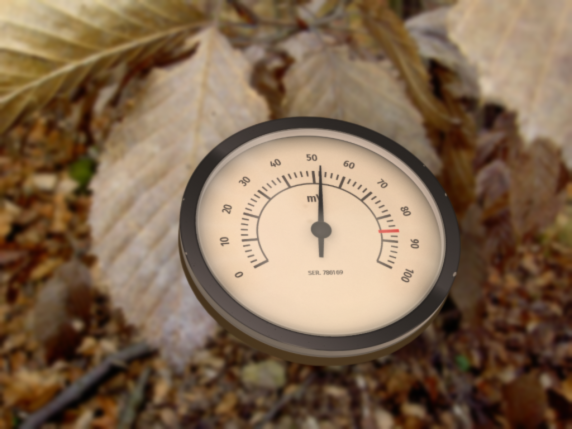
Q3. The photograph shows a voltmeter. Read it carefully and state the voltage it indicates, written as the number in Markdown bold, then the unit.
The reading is **52** mV
